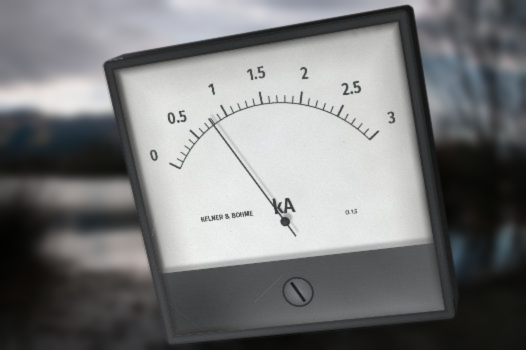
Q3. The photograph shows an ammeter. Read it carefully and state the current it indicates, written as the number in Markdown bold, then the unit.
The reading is **0.8** kA
